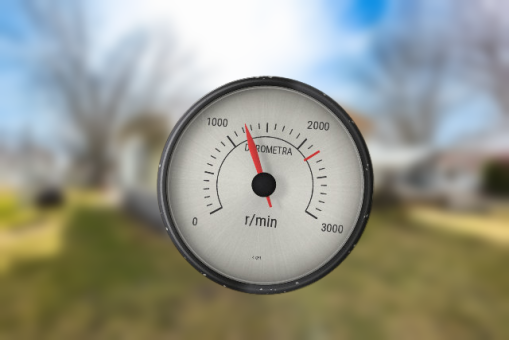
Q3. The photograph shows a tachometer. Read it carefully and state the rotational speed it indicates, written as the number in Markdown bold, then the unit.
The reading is **1250** rpm
